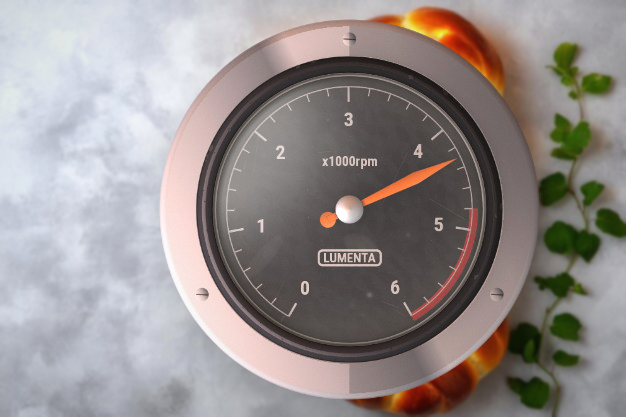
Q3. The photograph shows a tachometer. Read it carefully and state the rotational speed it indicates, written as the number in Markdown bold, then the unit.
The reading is **4300** rpm
